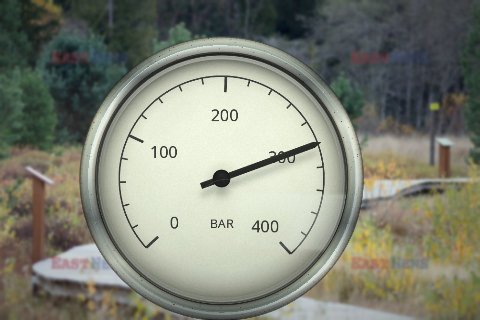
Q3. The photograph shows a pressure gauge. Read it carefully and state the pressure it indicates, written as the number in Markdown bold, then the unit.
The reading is **300** bar
